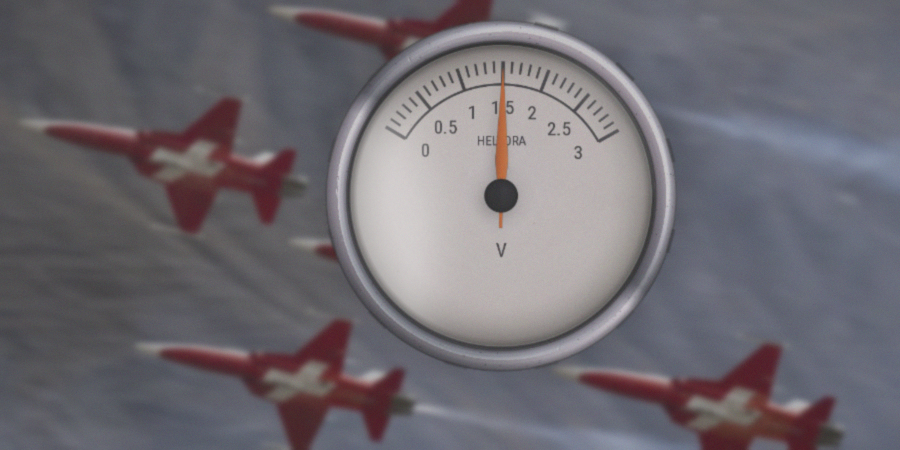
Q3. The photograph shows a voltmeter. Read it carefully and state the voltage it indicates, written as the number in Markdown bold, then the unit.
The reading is **1.5** V
